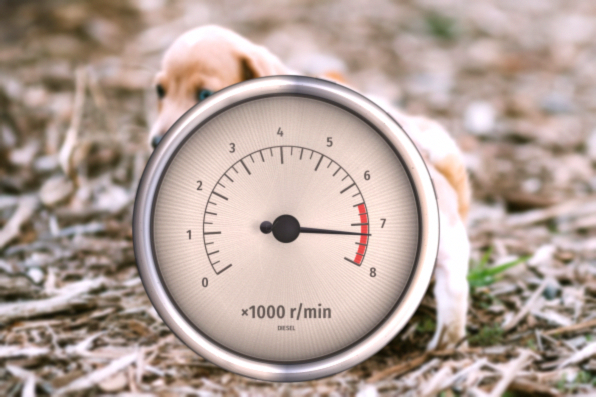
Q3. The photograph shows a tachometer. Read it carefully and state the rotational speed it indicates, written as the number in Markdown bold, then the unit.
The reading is **7250** rpm
